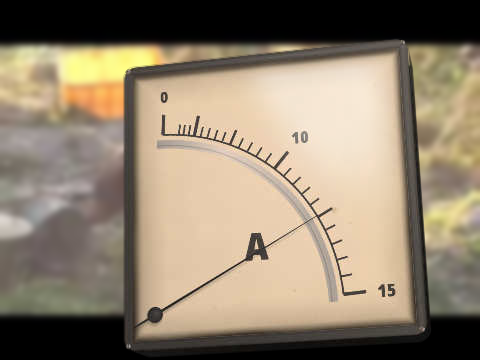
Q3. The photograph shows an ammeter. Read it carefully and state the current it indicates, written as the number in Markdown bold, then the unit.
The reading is **12.5** A
